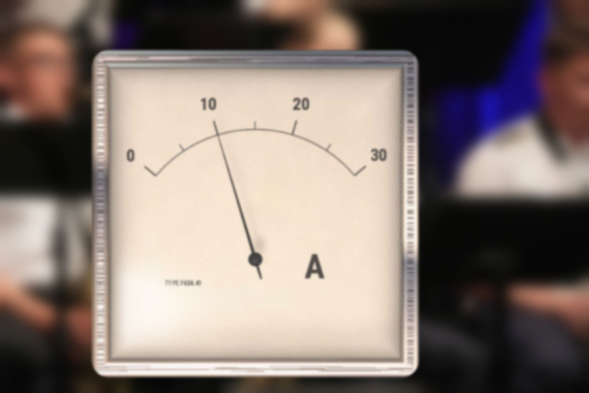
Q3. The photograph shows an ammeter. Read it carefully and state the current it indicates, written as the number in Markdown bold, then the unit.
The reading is **10** A
